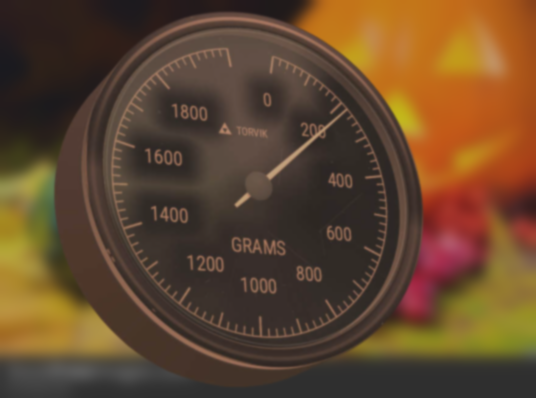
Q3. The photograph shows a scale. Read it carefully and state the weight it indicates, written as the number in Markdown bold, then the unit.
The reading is **220** g
